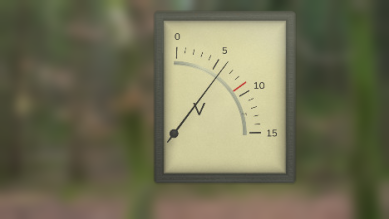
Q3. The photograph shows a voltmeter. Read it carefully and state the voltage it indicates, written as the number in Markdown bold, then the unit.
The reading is **6** V
